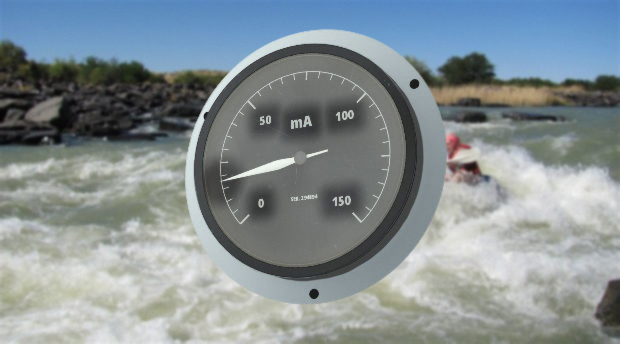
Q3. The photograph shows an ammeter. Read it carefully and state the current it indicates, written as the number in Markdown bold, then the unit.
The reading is **17.5** mA
